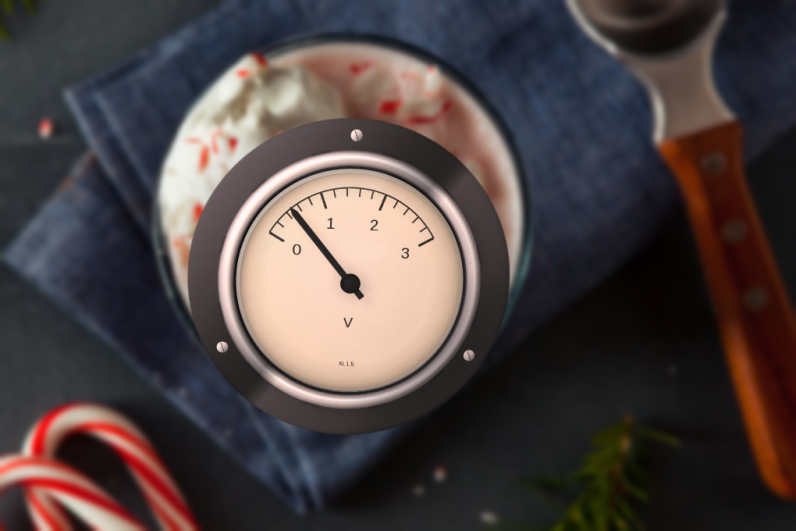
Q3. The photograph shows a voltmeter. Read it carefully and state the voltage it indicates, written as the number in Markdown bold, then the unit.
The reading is **0.5** V
